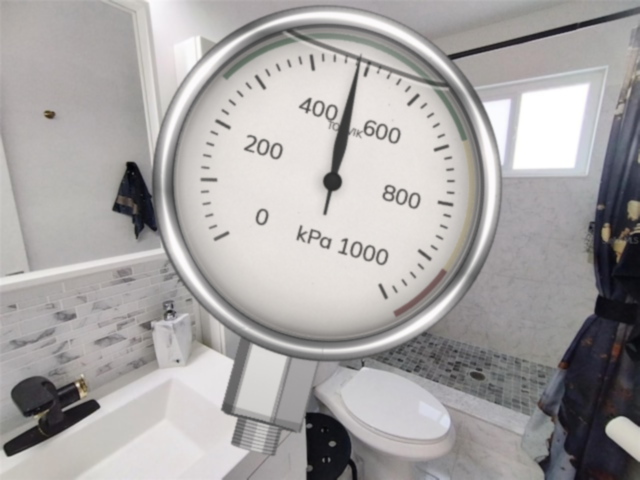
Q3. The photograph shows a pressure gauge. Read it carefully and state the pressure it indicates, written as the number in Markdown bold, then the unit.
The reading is **480** kPa
